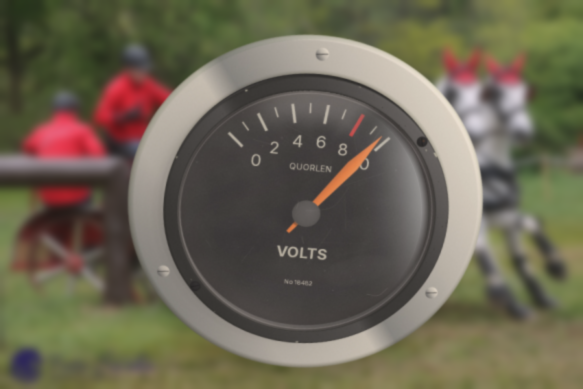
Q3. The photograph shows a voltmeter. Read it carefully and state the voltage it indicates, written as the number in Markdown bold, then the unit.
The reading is **9.5** V
